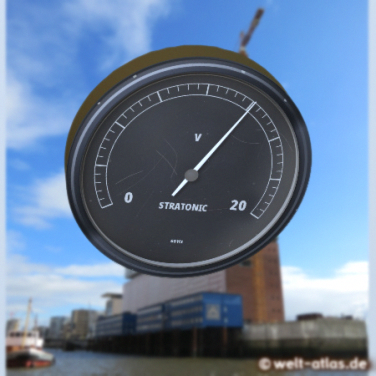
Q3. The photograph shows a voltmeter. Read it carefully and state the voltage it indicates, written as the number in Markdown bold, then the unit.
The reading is **12.5** V
